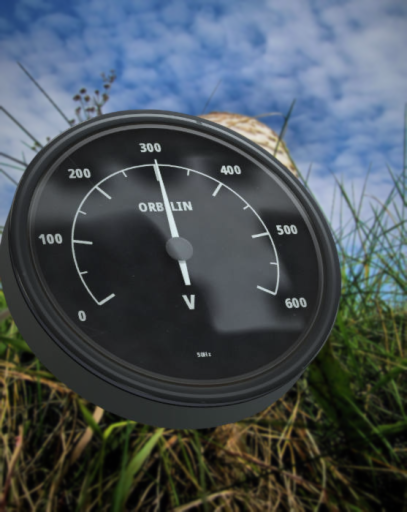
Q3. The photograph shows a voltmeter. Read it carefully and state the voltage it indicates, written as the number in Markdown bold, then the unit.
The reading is **300** V
